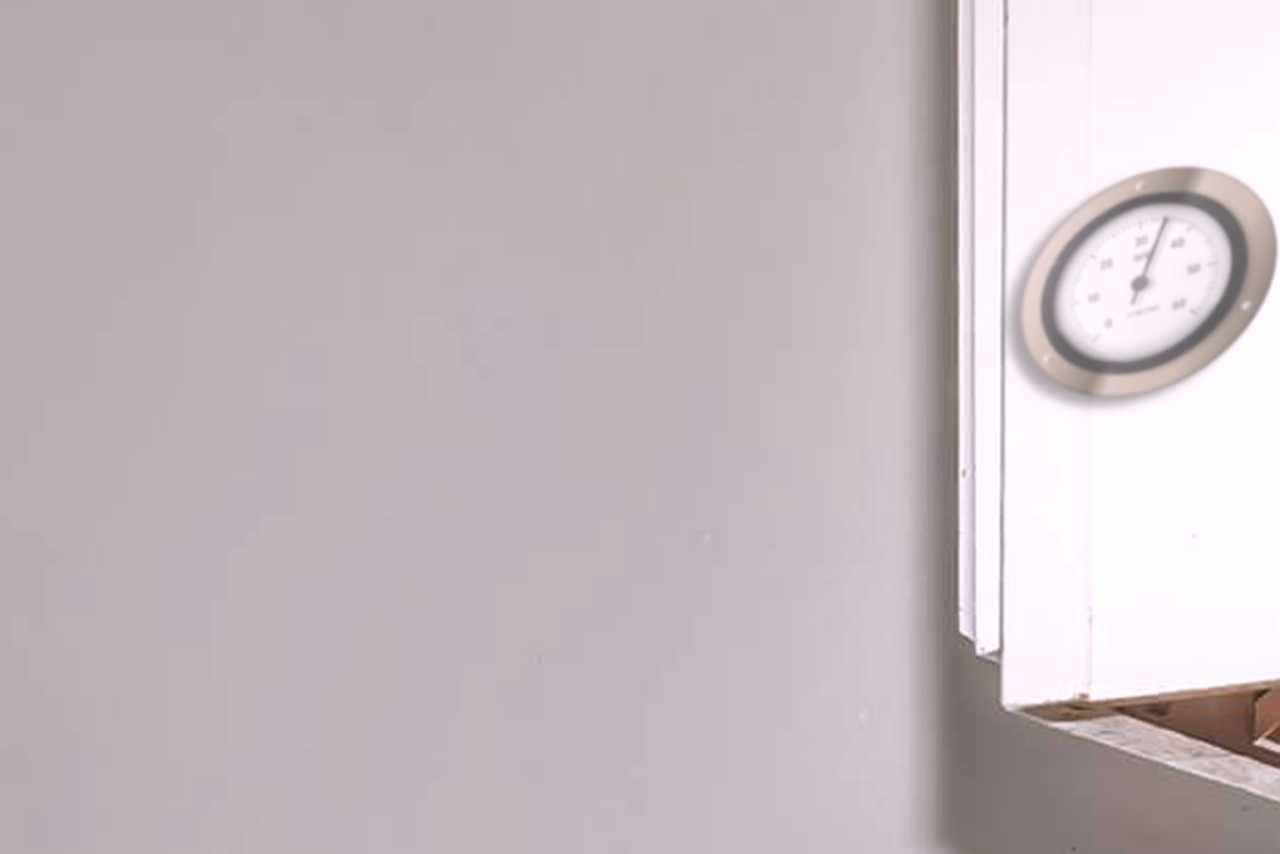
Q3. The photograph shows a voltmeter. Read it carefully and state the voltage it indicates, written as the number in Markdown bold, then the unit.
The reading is **35** mV
